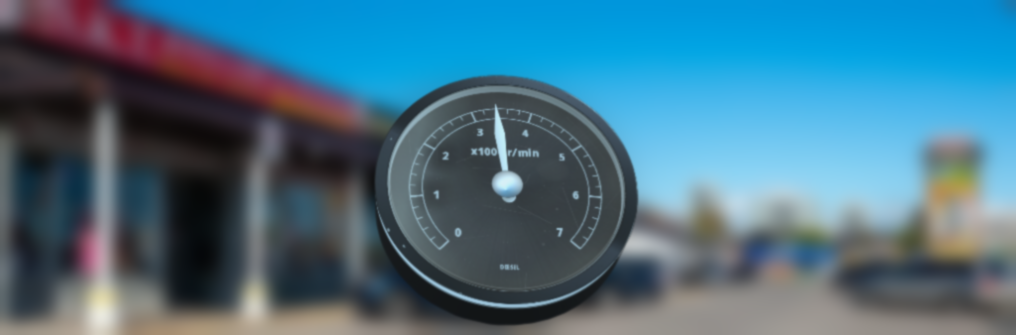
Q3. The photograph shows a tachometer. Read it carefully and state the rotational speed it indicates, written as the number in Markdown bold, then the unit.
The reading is **3400** rpm
